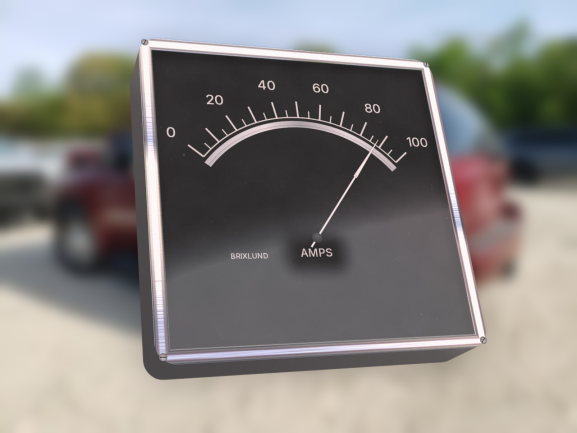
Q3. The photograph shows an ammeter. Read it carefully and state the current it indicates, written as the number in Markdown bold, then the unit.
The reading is **87.5** A
